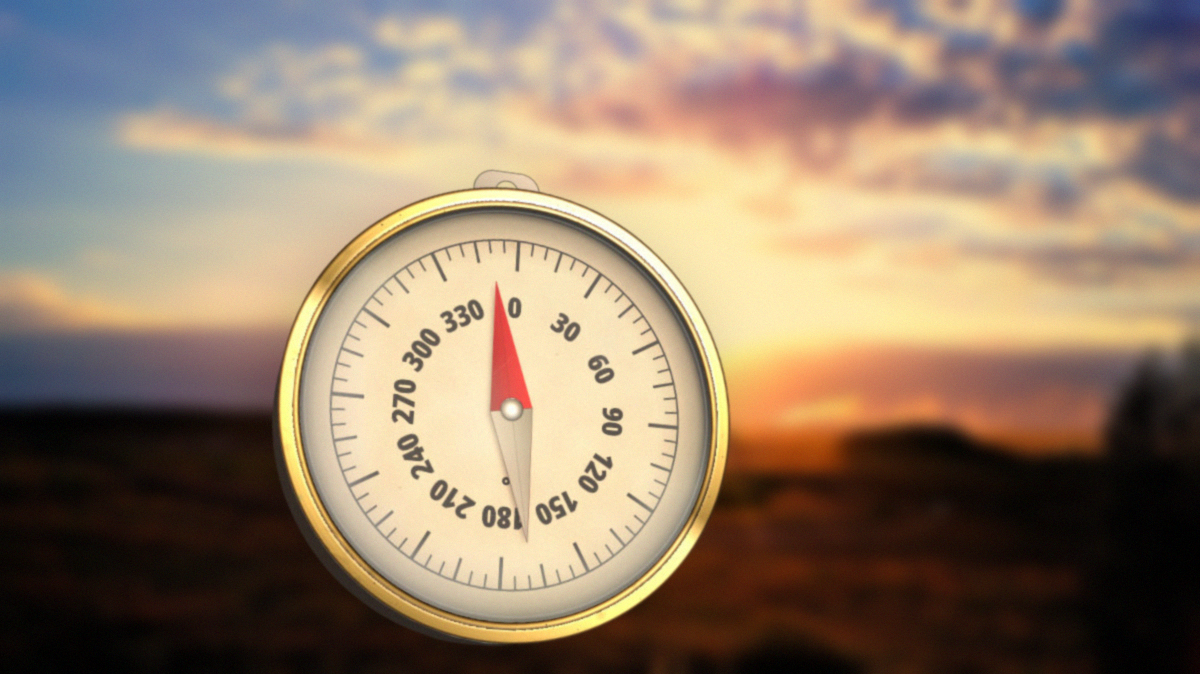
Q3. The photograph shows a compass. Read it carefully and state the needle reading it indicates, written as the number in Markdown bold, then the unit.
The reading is **350** °
